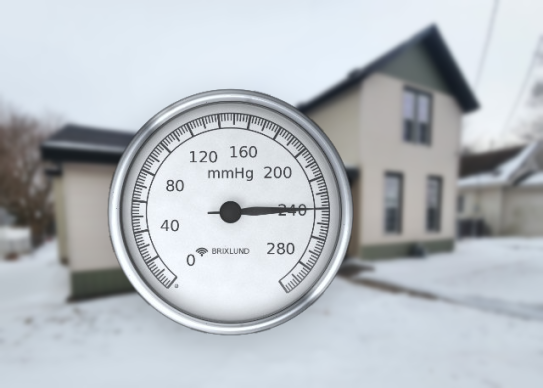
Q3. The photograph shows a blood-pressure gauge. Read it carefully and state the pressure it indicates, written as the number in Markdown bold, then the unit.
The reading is **240** mmHg
